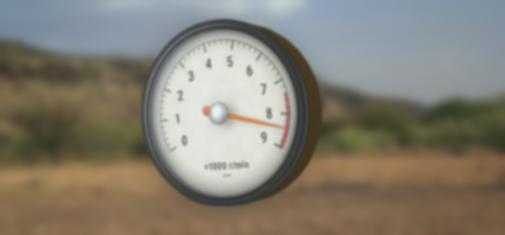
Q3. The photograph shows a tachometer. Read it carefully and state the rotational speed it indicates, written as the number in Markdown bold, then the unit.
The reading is **8400** rpm
